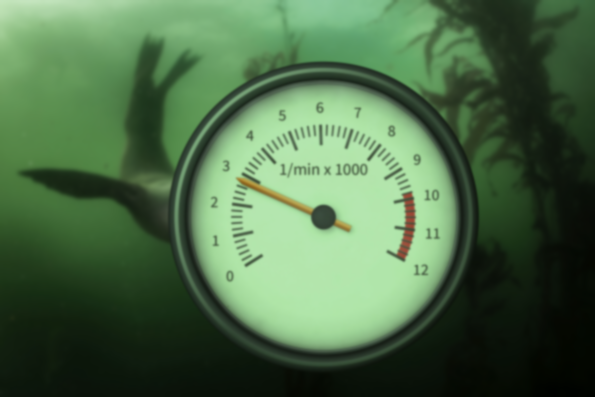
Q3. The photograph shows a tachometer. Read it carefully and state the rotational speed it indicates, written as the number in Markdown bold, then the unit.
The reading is **2800** rpm
